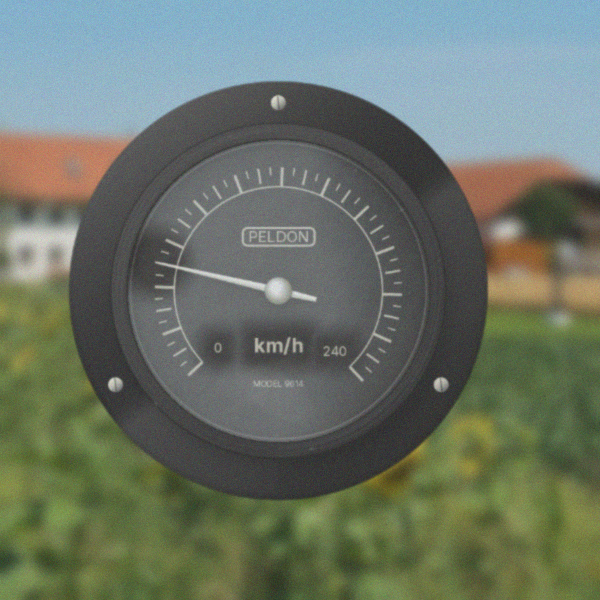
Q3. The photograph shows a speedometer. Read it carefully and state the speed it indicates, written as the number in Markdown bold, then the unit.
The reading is **50** km/h
